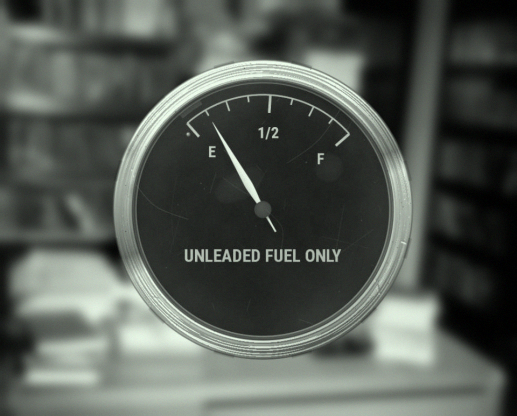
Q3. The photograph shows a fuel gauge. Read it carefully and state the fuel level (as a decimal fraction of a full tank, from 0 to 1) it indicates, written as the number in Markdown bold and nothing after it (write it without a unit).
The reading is **0.125**
